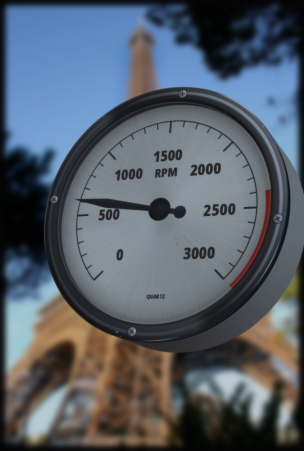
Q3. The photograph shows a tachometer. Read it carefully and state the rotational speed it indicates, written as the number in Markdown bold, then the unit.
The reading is **600** rpm
